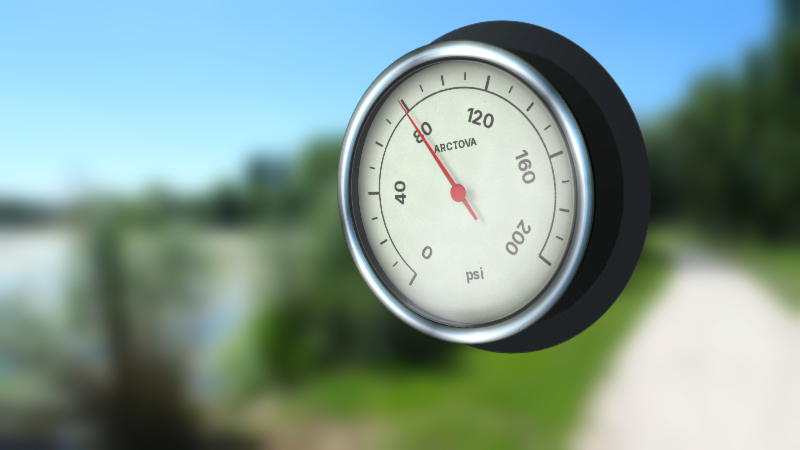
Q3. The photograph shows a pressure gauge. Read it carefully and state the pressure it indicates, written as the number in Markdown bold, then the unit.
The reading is **80** psi
